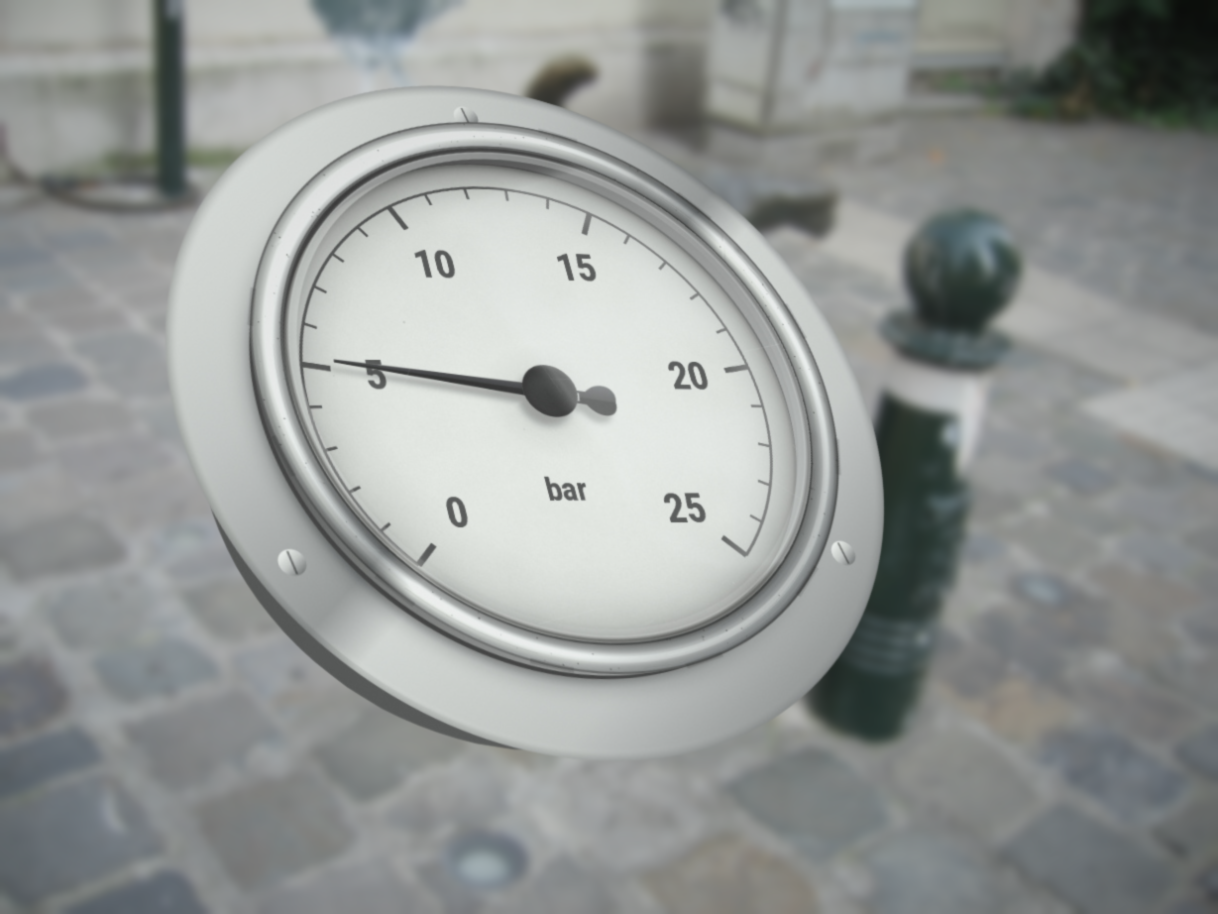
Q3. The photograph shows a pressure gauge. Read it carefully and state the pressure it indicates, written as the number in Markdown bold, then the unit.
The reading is **5** bar
